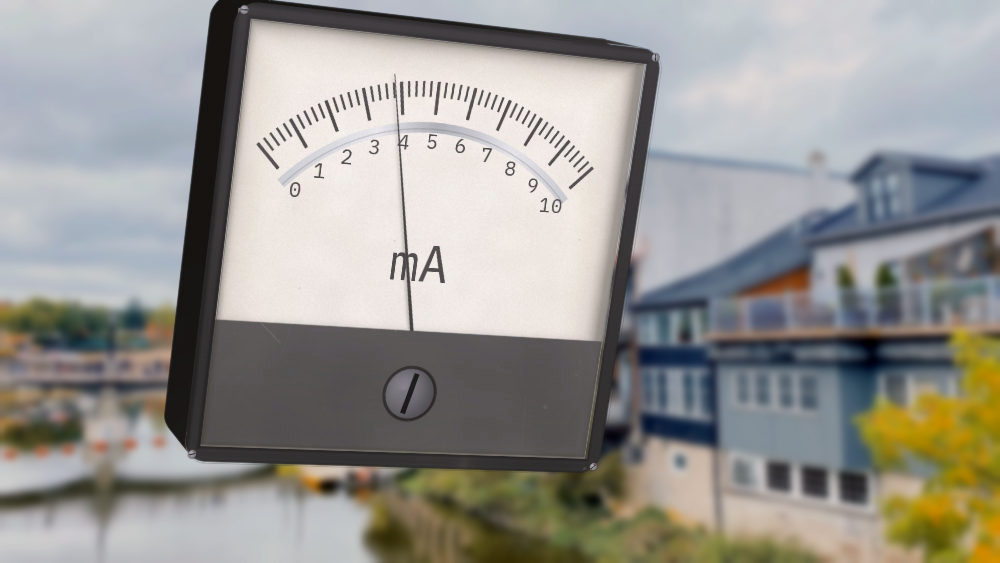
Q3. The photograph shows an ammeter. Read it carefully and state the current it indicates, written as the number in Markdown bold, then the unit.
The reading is **3.8** mA
